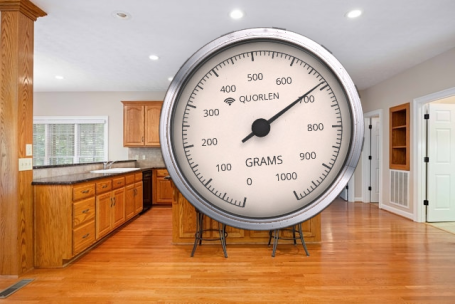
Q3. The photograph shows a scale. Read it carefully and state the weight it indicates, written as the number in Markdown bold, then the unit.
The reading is **690** g
